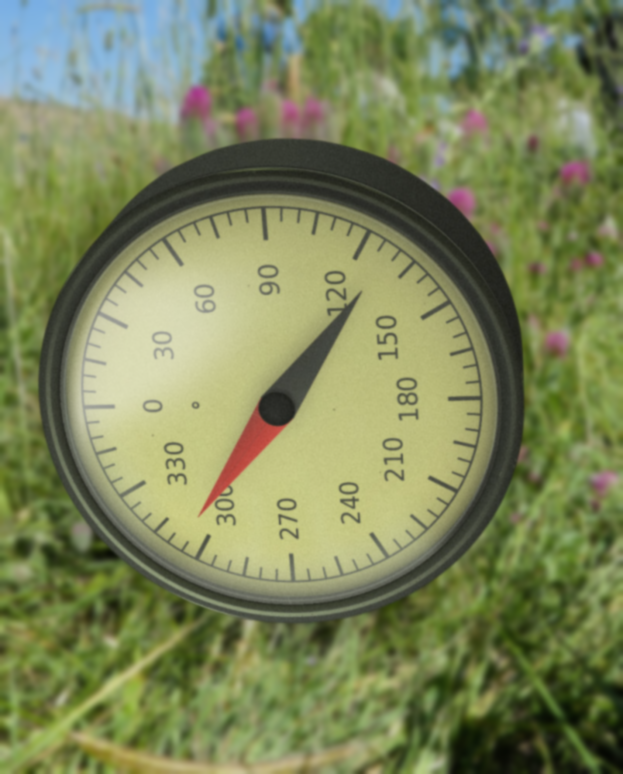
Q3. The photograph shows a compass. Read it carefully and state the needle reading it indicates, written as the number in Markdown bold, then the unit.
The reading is **307.5** °
